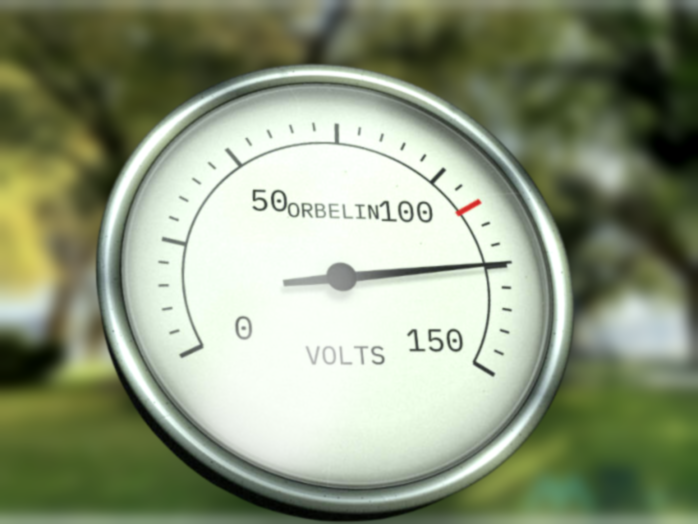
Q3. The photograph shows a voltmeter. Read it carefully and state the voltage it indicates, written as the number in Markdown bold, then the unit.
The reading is **125** V
